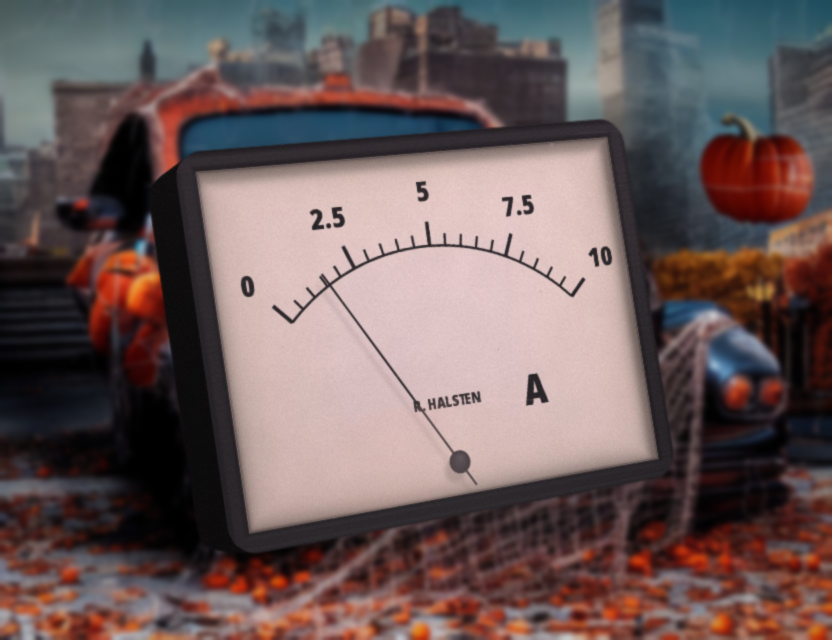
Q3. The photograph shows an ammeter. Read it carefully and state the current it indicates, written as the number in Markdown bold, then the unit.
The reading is **1.5** A
